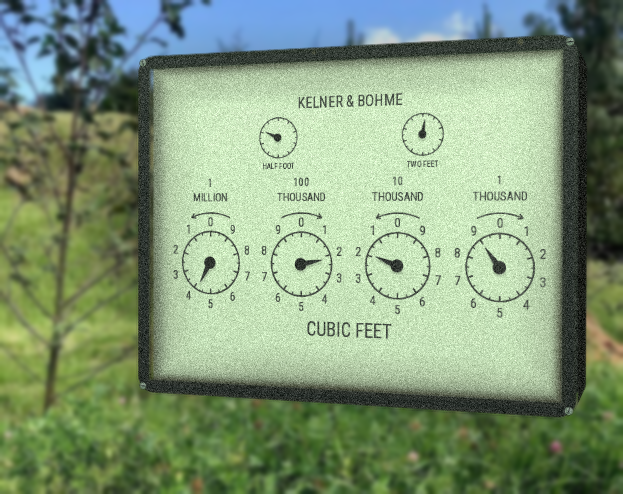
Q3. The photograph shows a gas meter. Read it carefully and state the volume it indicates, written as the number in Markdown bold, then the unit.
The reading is **421900** ft³
